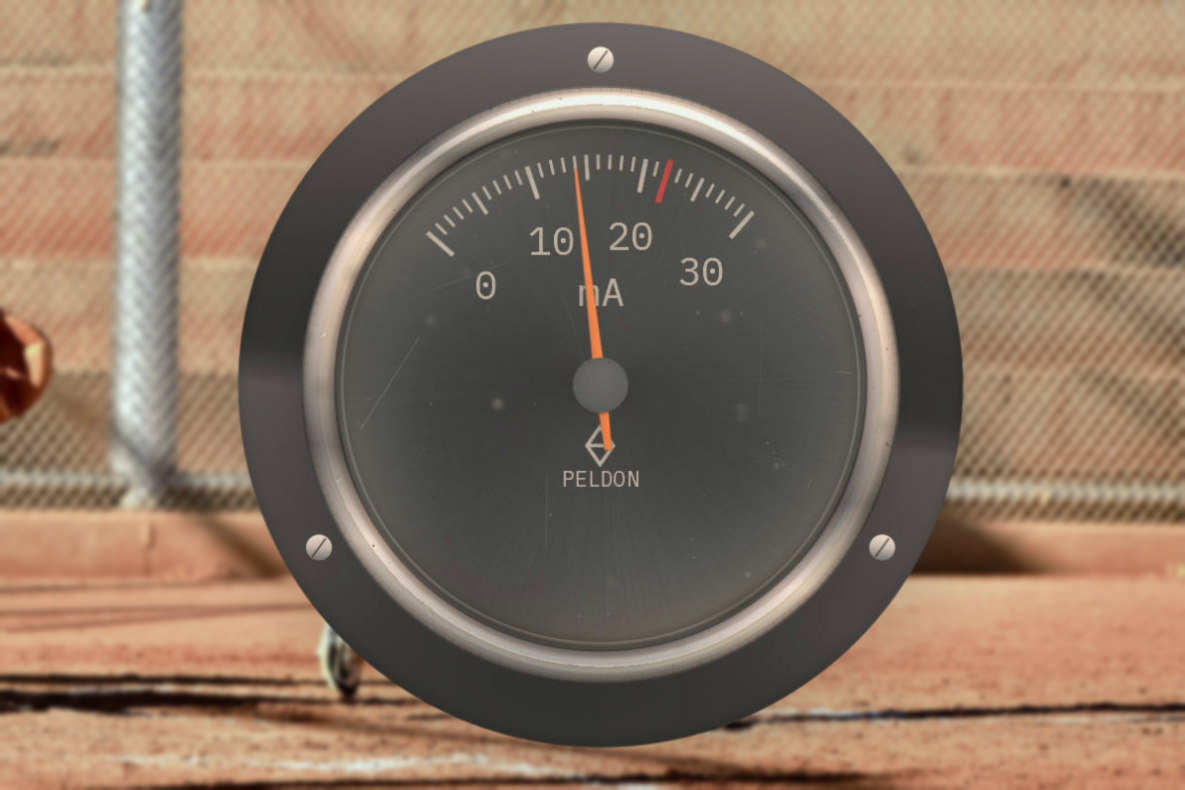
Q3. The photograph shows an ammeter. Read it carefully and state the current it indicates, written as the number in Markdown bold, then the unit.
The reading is **14** mA
